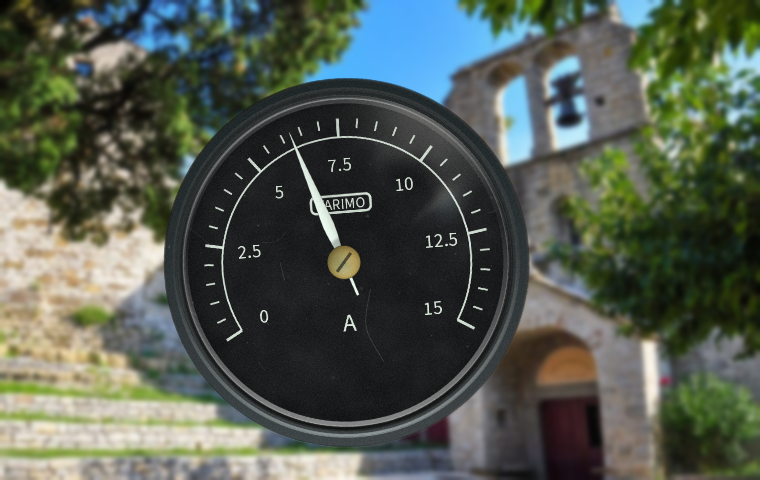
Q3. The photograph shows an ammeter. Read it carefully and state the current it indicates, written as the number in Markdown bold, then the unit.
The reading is **6.25** A
